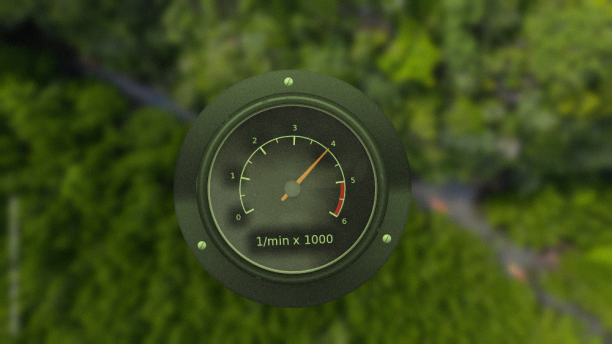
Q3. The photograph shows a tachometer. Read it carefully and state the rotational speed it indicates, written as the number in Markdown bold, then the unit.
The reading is **4000** rpm
